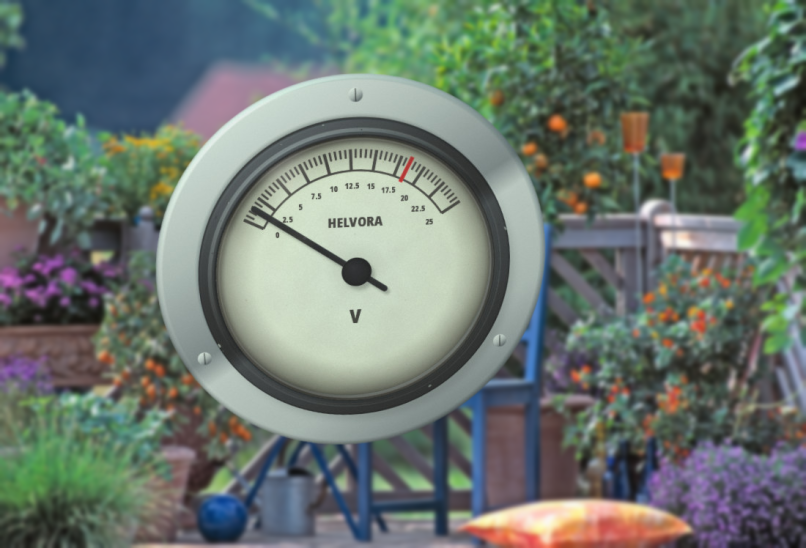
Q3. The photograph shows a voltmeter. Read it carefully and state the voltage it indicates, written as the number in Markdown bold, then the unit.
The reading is **1.5** V
